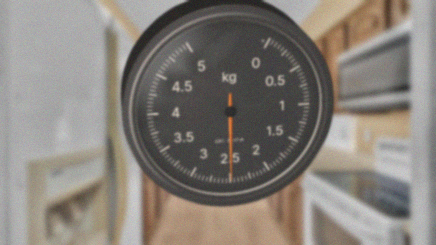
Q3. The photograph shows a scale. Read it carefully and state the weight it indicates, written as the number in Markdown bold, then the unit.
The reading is **2.5** kg
